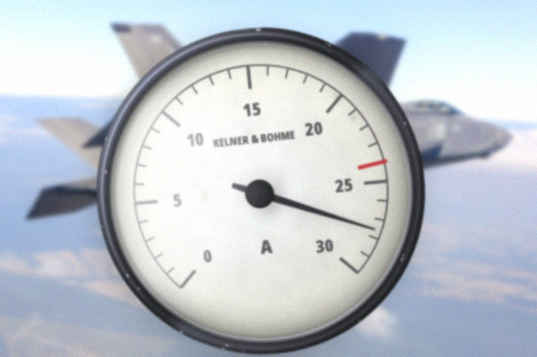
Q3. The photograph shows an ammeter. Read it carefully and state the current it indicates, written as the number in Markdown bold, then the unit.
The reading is **27.5** A
